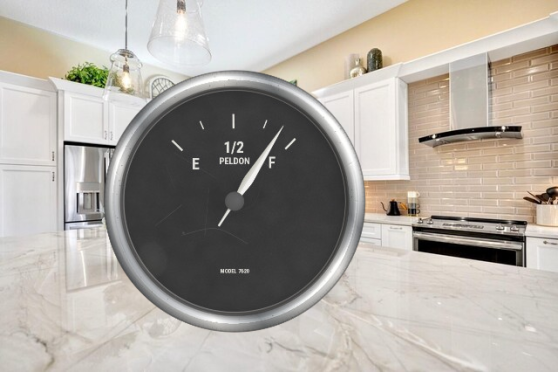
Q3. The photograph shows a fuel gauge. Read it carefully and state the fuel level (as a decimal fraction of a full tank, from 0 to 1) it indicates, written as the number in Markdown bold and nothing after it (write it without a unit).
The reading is **0.875**
